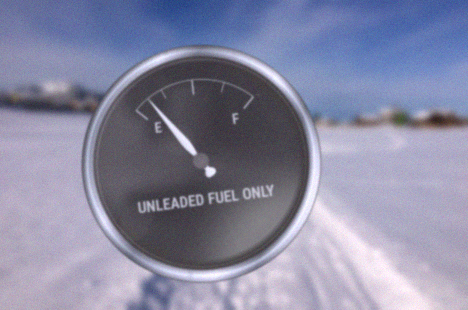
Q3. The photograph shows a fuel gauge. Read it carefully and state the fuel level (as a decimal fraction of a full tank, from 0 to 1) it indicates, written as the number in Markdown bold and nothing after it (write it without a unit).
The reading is **0.125**
